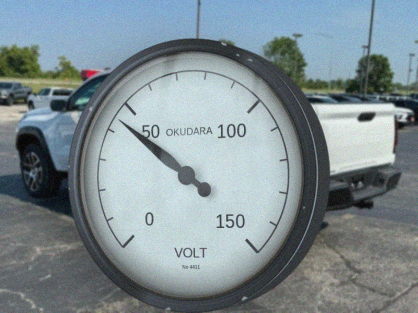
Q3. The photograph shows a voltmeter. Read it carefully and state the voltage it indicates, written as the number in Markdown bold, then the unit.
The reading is **45** V
